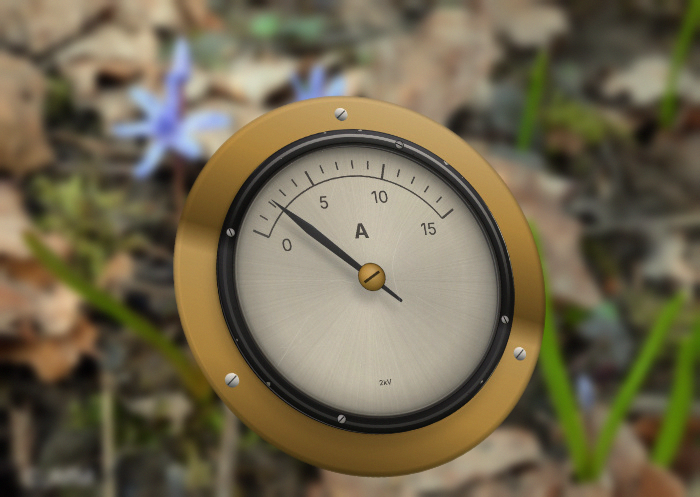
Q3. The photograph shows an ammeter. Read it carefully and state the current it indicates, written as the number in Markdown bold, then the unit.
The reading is **2** A
